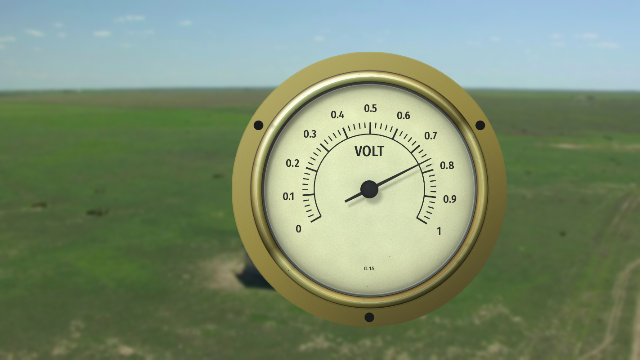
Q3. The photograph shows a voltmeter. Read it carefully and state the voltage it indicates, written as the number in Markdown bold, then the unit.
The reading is **0.76** V
